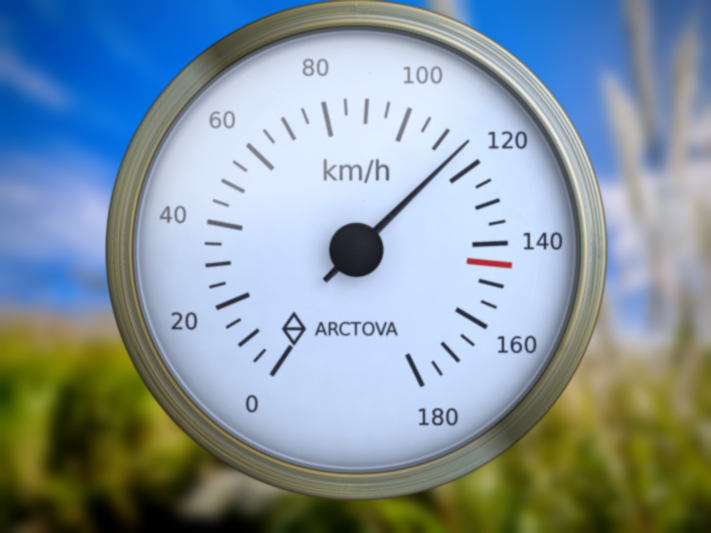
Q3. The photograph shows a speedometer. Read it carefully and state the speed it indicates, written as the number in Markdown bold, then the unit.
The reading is **115** km/h
